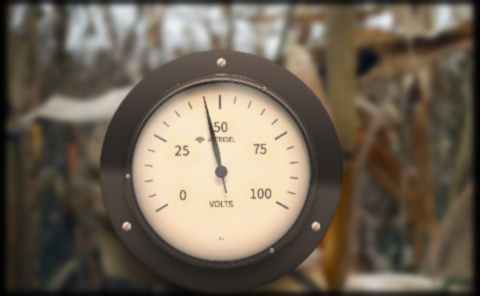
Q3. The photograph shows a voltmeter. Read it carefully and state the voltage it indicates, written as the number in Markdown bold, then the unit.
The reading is **45** V
